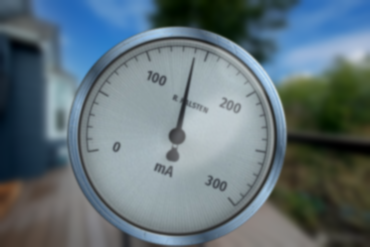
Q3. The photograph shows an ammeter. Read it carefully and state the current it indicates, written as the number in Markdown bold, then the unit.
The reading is **140** mA
